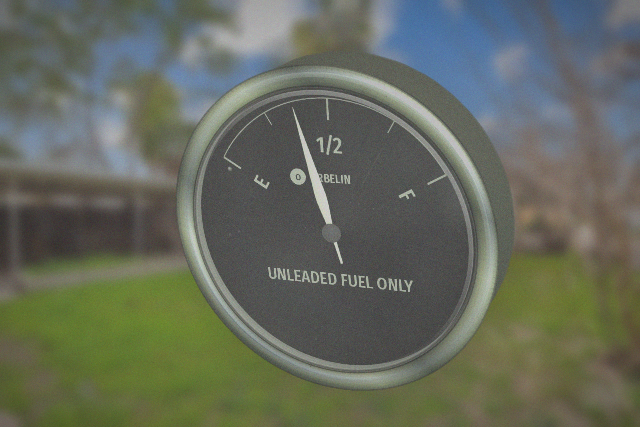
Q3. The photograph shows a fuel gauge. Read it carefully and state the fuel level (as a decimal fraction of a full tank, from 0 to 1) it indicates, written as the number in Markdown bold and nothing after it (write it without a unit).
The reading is **0.375**
